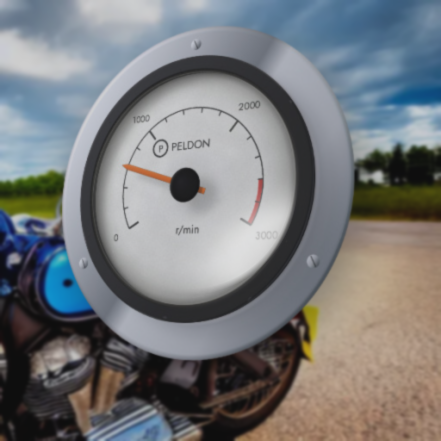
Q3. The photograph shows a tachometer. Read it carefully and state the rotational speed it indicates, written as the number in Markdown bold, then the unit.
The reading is **600** rpm
